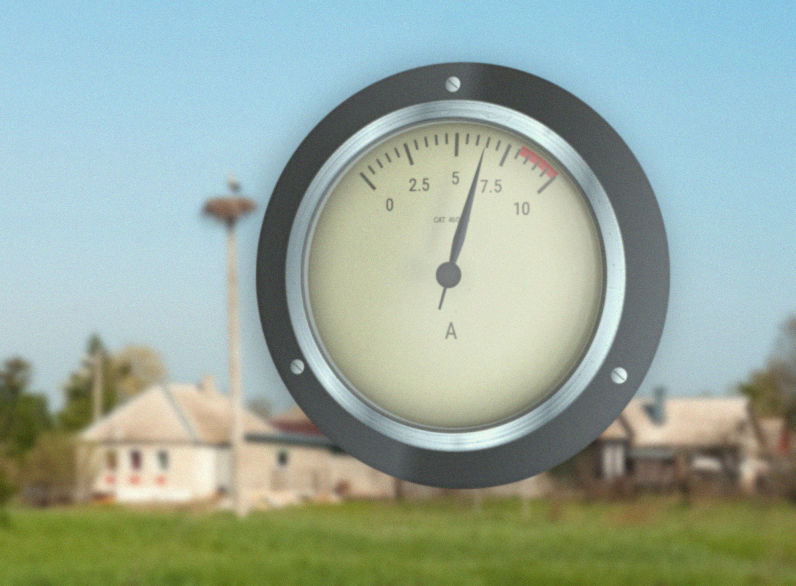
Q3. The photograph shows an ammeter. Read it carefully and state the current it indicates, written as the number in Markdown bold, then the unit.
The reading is **6.5** A
